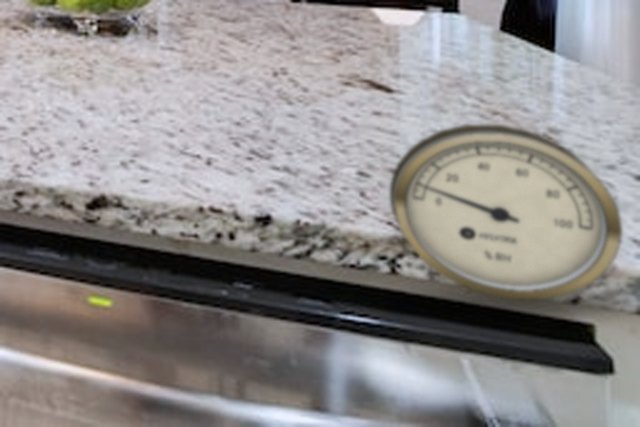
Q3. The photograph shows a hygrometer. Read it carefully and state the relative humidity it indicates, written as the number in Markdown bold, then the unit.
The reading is **8** %
